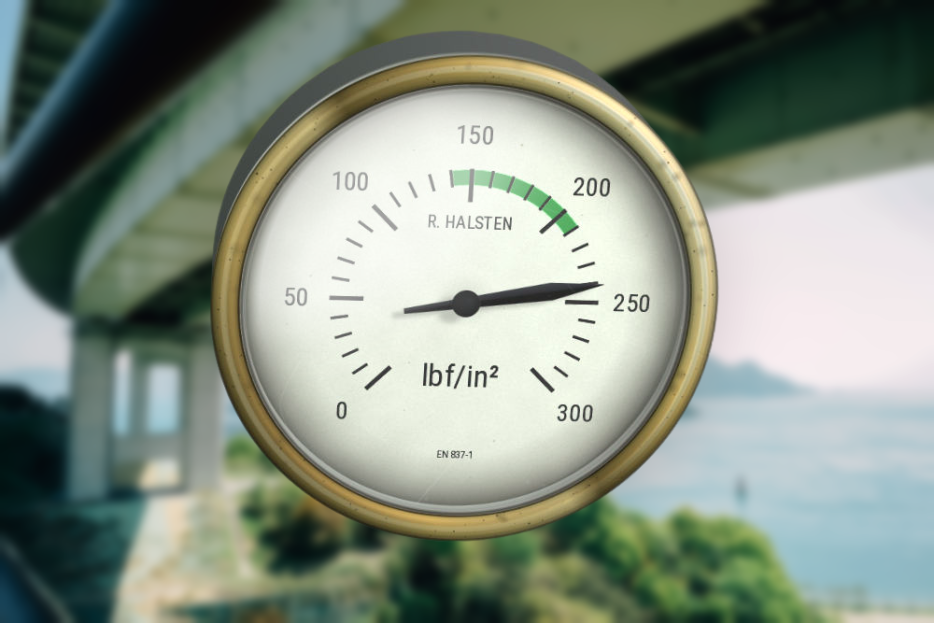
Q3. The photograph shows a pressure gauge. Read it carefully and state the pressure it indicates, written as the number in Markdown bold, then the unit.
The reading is **240** psi
